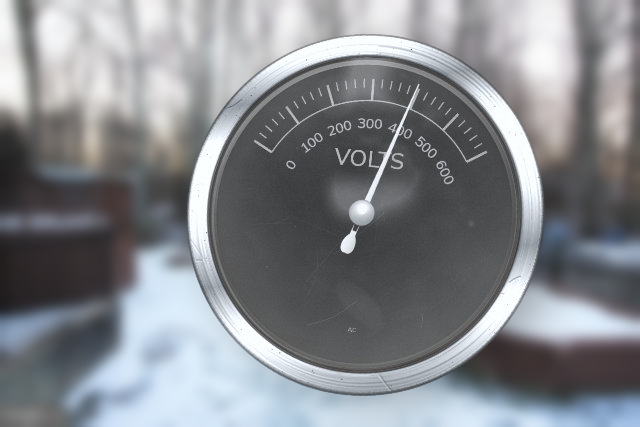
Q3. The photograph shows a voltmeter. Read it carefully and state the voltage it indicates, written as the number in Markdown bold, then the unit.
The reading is **400** V
